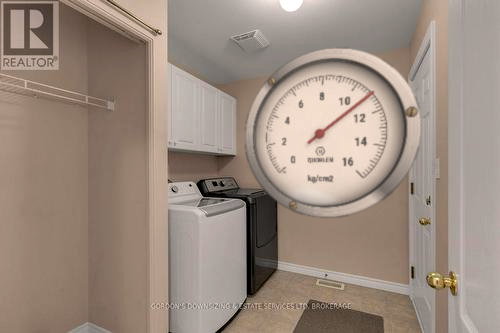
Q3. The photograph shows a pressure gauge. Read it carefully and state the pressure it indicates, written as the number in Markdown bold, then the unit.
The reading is **11** kg/cm²
